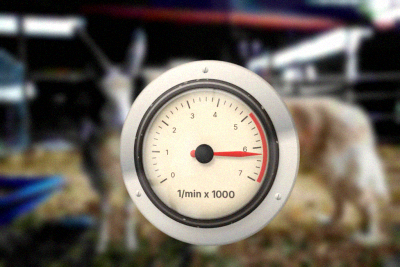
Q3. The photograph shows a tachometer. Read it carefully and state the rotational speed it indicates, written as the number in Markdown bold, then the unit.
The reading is **6200** rpm
